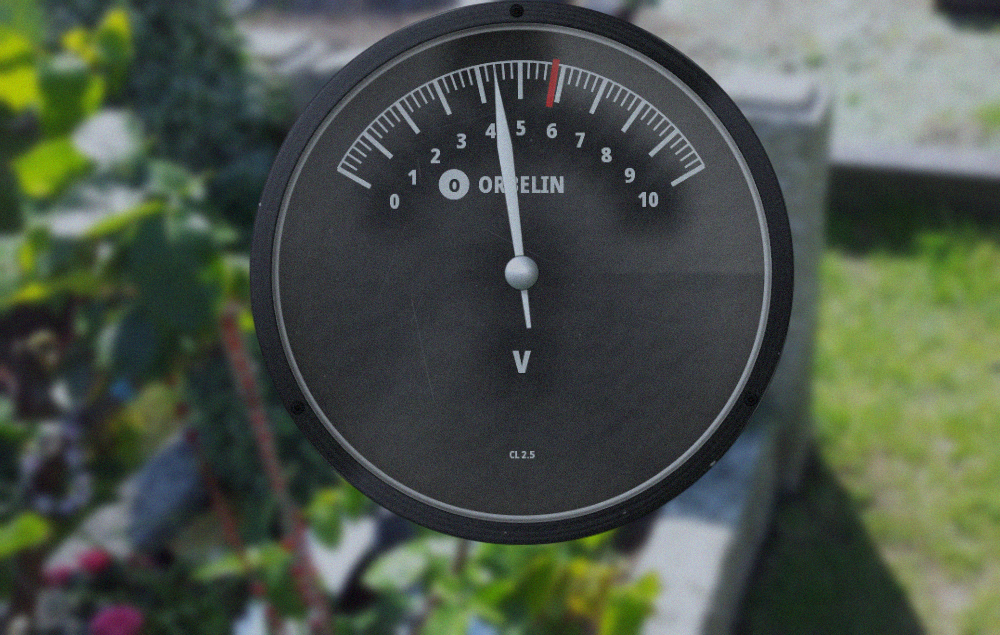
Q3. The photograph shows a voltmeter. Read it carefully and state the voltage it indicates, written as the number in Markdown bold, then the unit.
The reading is **4.4** V
